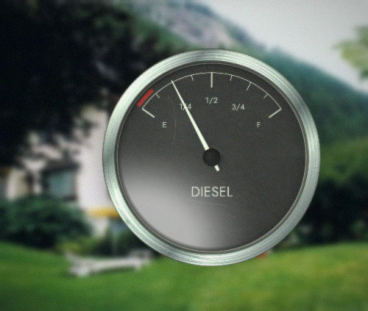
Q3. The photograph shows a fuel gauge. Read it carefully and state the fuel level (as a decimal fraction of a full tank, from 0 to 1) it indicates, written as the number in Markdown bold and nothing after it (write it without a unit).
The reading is **0.25**
